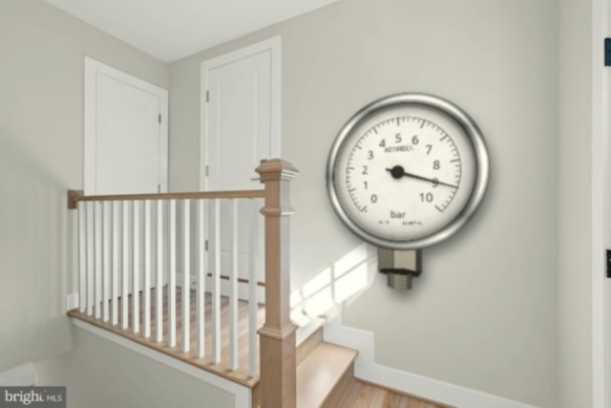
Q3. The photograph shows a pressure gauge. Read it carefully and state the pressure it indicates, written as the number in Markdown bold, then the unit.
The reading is **9** bar
